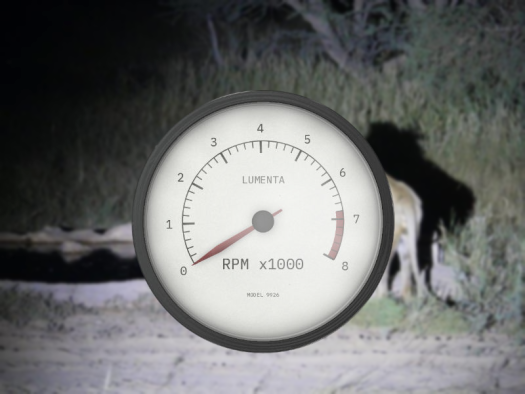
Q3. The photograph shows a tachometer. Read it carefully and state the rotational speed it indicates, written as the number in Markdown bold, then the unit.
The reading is **0** rpm
